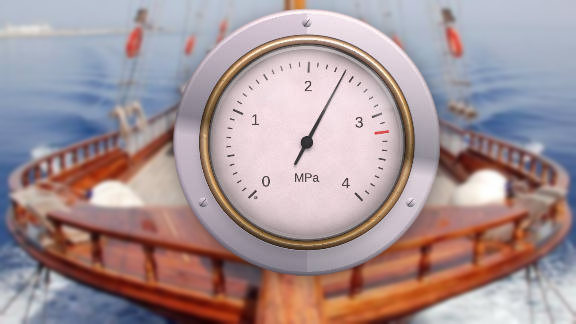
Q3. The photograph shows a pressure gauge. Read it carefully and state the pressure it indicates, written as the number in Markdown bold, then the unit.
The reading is **2.4** MPa
